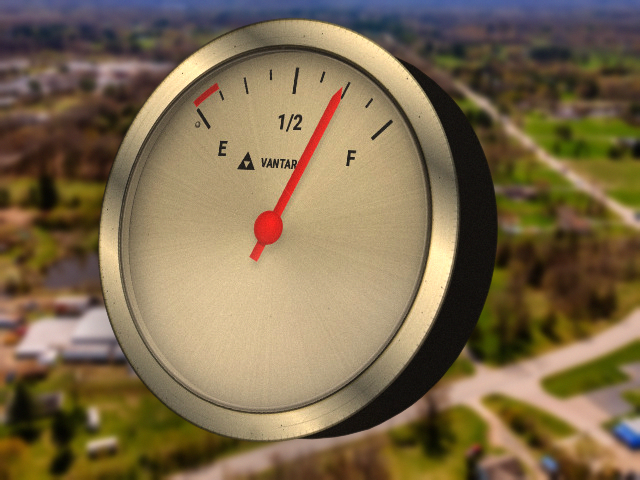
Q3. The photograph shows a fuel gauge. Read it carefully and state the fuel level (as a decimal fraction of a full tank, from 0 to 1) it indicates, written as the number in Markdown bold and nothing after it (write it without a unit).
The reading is **0.75**
